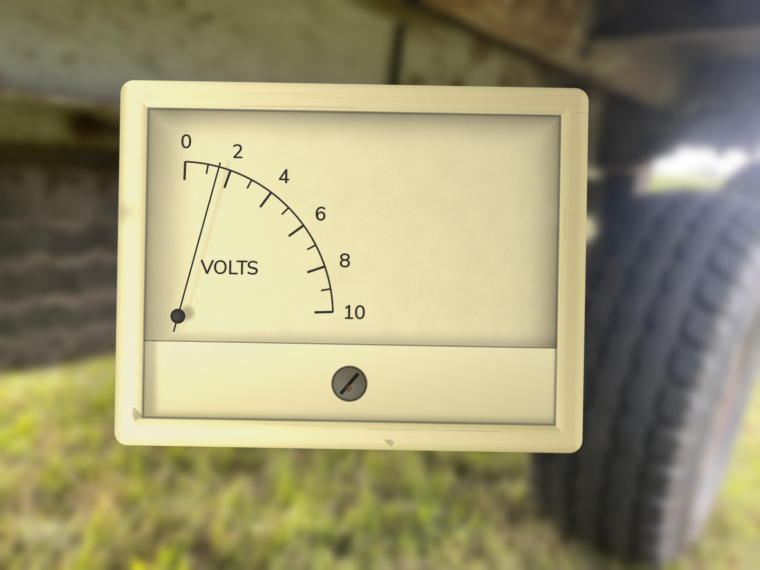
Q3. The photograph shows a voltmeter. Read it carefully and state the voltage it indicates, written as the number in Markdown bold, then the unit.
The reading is **1.5** V
